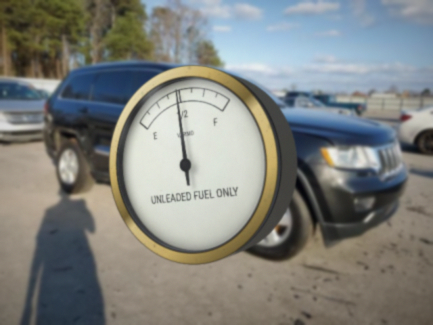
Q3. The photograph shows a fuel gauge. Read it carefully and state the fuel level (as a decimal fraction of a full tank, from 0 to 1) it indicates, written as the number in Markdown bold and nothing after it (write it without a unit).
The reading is **0.5**
